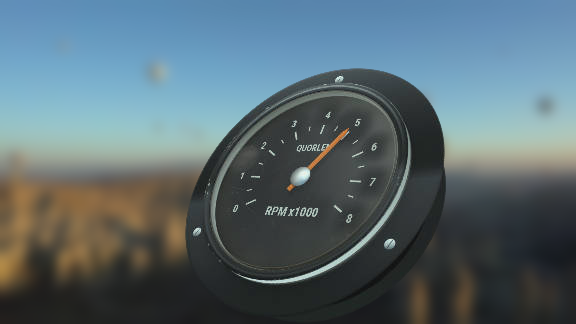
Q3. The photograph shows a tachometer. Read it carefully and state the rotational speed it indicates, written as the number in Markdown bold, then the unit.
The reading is **5000** rpm
